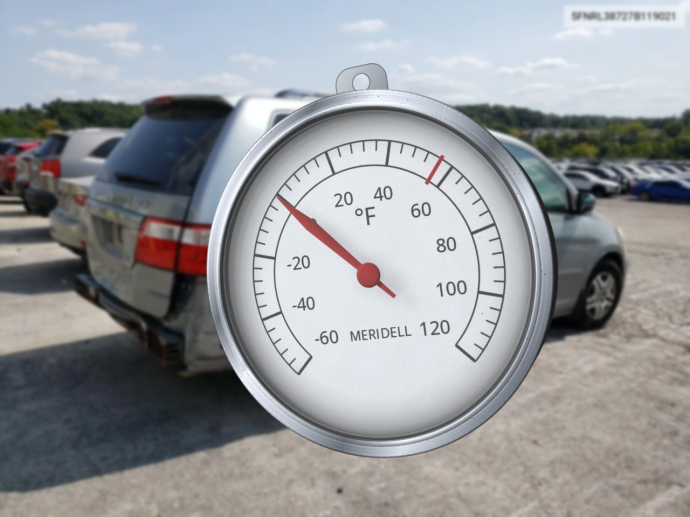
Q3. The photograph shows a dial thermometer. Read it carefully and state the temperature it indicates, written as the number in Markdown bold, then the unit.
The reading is **0** °F
